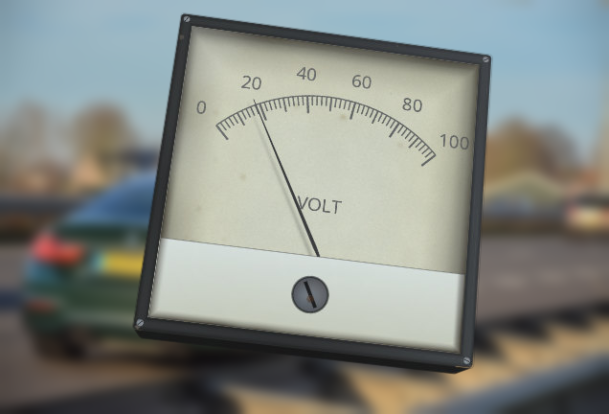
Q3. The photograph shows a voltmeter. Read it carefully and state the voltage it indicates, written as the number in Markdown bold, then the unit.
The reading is **18** V
